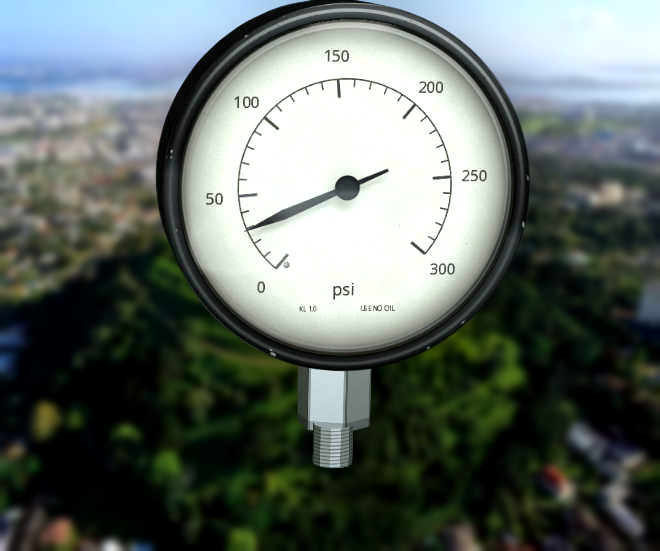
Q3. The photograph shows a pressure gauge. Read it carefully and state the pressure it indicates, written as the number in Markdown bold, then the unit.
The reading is **30** psi
